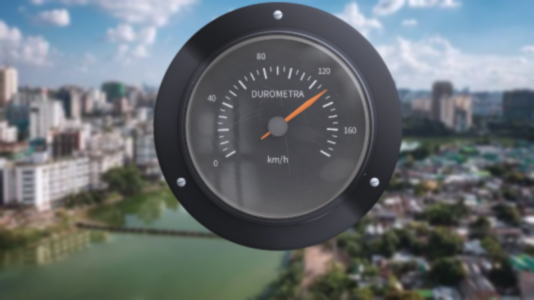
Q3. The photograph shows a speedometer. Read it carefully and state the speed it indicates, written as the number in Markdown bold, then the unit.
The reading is **130** km/h
